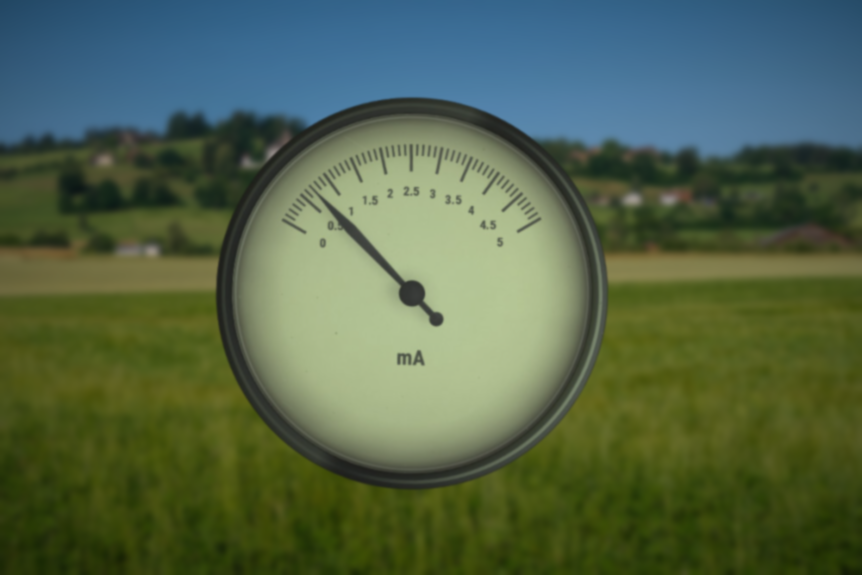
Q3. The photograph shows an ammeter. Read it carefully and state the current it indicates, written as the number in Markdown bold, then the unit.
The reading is **0.7** mA
